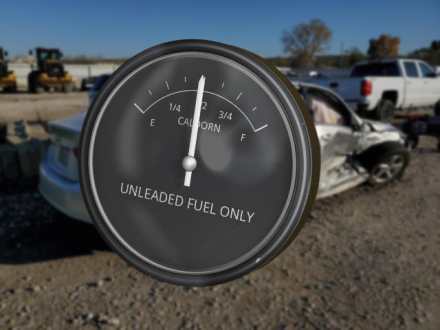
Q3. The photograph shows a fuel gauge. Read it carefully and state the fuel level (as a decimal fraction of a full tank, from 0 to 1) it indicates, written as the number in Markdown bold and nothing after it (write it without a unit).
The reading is **0.5**
